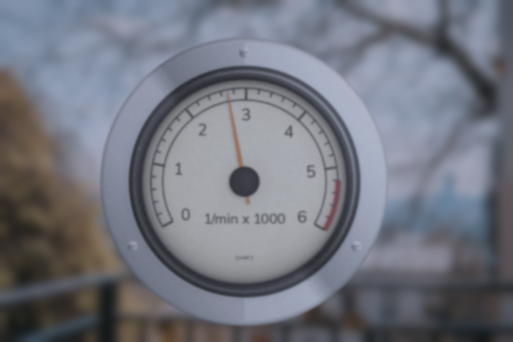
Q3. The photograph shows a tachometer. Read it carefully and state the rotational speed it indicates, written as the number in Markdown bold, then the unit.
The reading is **2700** rpm
